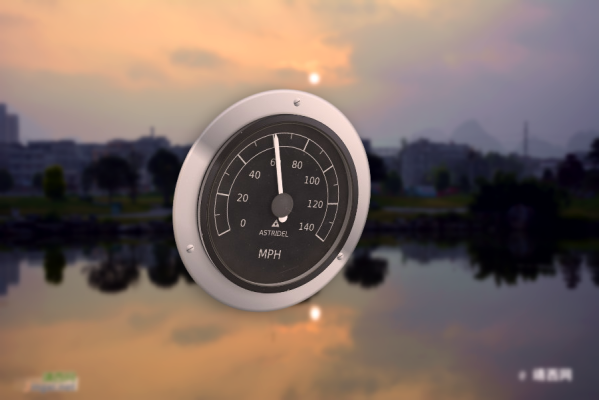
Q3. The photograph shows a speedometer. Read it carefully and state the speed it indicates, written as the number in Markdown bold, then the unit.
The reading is **60** mph
